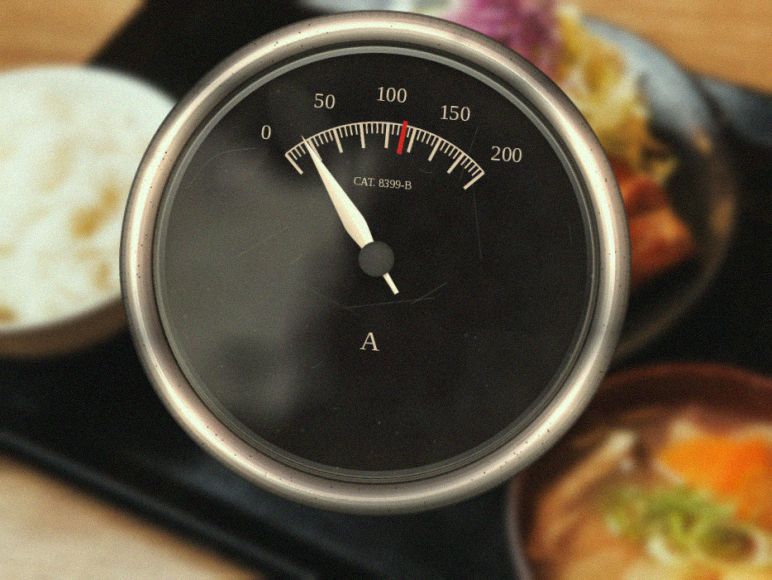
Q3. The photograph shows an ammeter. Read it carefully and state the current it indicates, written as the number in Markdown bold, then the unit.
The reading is **20** A
